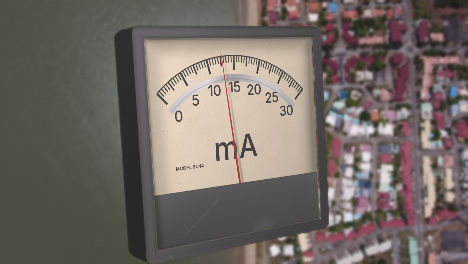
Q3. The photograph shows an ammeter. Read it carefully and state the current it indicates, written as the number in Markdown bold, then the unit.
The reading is **12.5** mA
